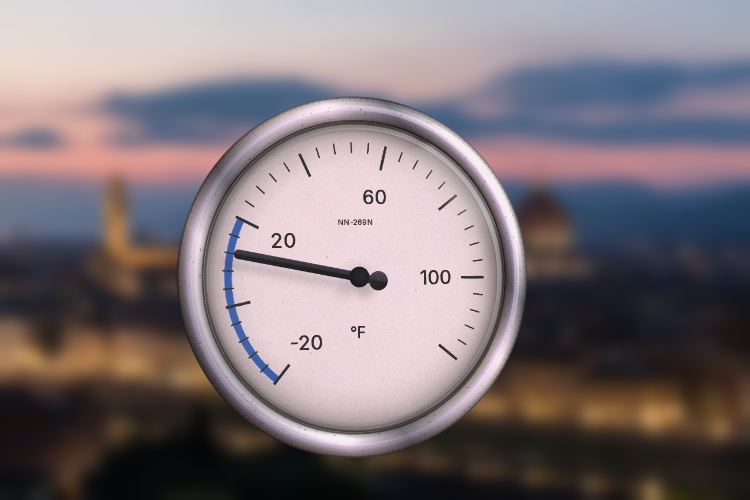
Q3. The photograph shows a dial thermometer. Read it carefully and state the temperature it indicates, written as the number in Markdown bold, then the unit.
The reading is **12** °F
